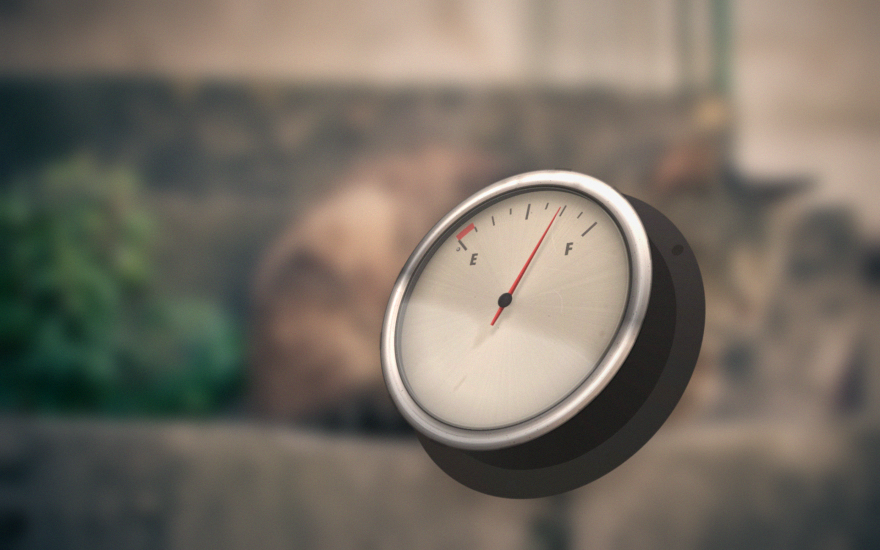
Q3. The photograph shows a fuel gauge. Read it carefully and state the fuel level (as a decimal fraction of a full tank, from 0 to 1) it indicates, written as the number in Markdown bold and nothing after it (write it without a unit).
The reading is **0.75**
